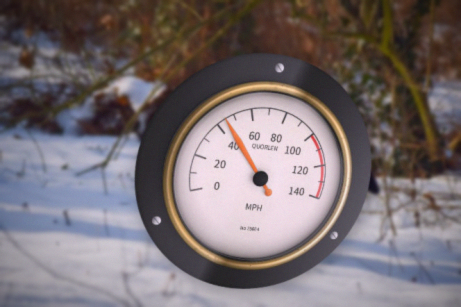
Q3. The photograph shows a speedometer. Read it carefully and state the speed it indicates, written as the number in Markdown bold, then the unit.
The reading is **45** mph
